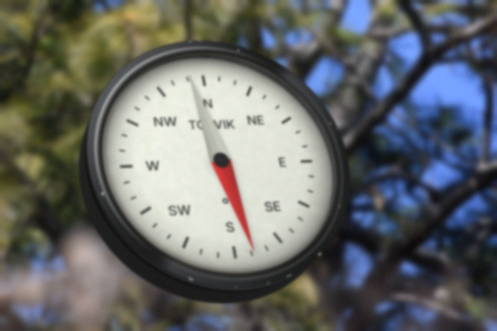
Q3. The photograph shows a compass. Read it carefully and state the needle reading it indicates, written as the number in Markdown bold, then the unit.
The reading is **170** °
